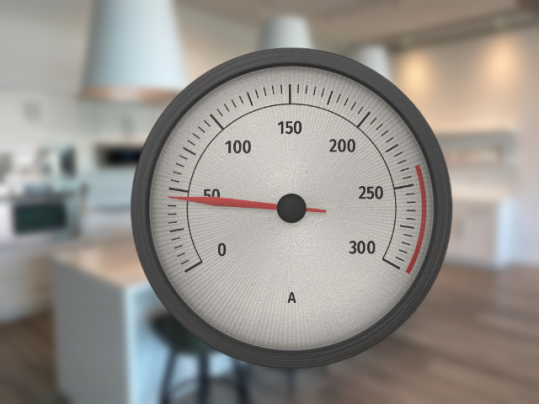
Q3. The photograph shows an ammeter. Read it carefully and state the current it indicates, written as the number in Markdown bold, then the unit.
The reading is **45** A
